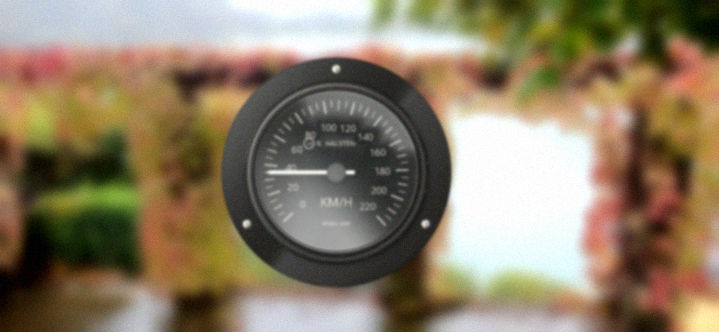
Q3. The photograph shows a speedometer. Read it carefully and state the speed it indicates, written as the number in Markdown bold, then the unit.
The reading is **35** km/h
